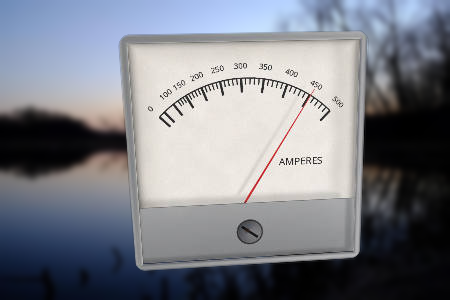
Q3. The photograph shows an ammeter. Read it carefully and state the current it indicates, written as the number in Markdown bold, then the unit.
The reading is **450** A
